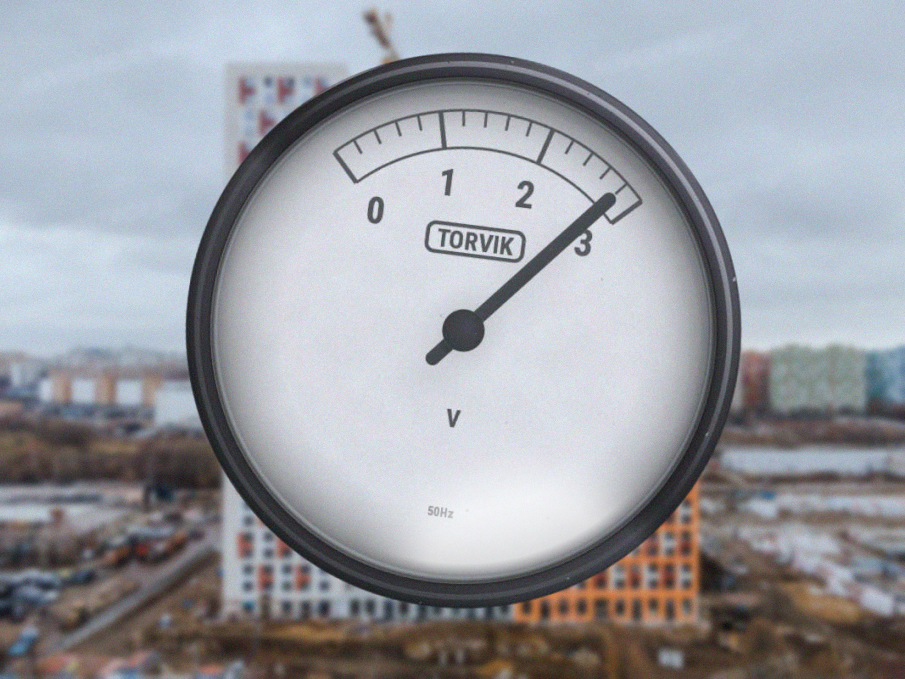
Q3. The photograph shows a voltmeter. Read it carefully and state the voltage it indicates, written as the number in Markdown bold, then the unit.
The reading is **2.8** V
